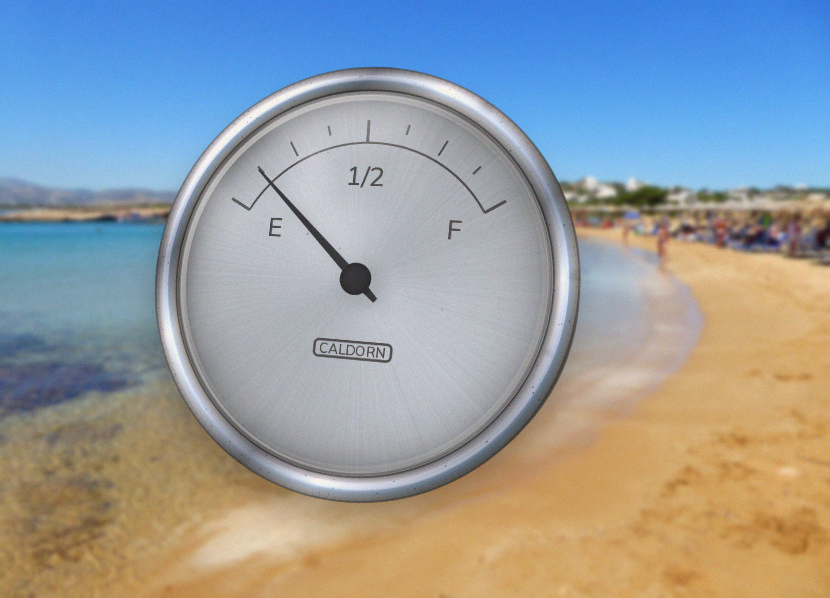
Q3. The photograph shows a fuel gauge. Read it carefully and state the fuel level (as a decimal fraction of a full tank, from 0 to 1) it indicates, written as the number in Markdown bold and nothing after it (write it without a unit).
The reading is **0.125**
